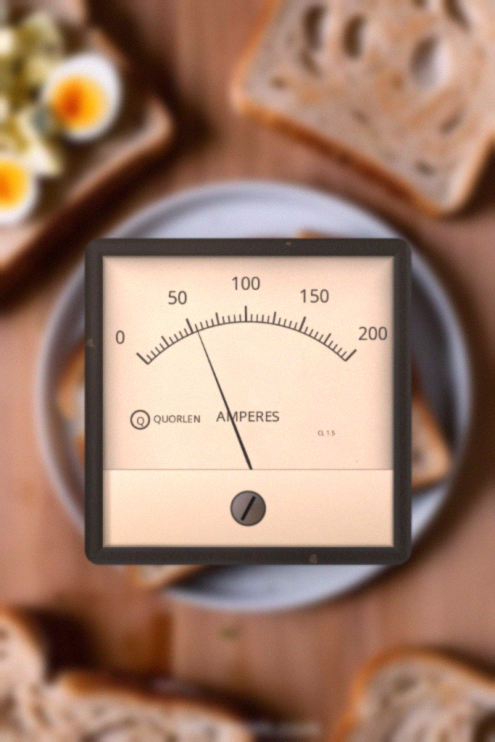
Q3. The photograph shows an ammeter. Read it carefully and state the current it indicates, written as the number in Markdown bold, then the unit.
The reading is **55** A
